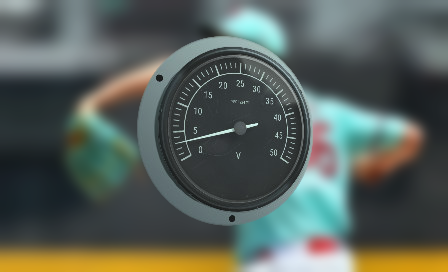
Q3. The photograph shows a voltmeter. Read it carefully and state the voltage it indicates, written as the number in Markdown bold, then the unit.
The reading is **3** V
